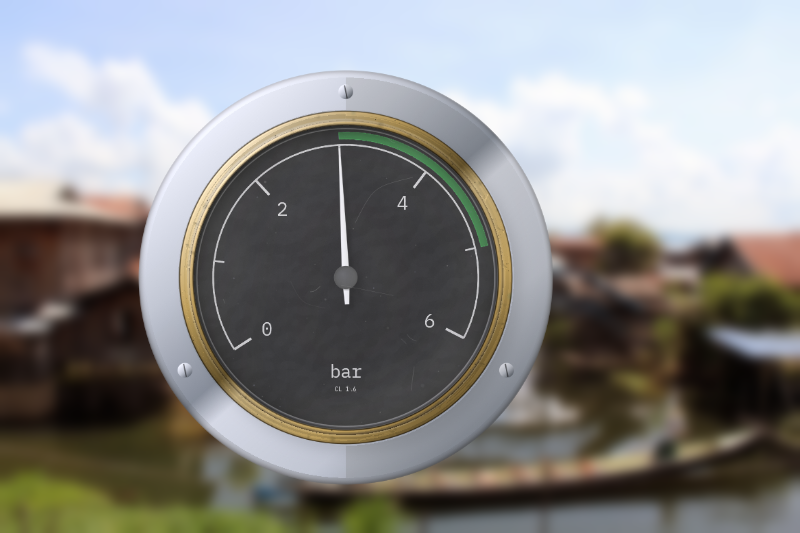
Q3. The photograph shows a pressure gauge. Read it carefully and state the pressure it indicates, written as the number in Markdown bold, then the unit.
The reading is **3** bar
